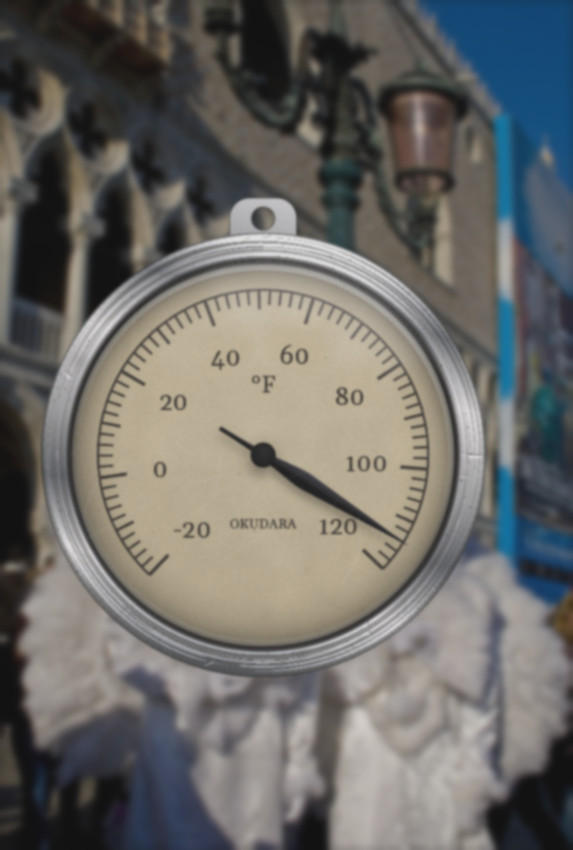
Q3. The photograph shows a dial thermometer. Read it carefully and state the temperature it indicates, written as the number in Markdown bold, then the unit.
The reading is **114** °F
